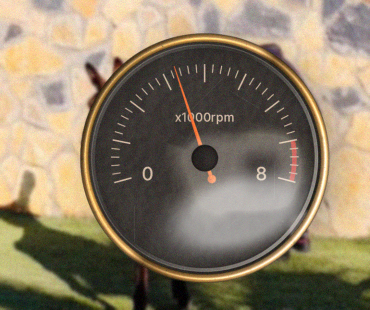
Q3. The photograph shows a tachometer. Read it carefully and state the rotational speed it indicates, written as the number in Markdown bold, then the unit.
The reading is **3300** rpm
